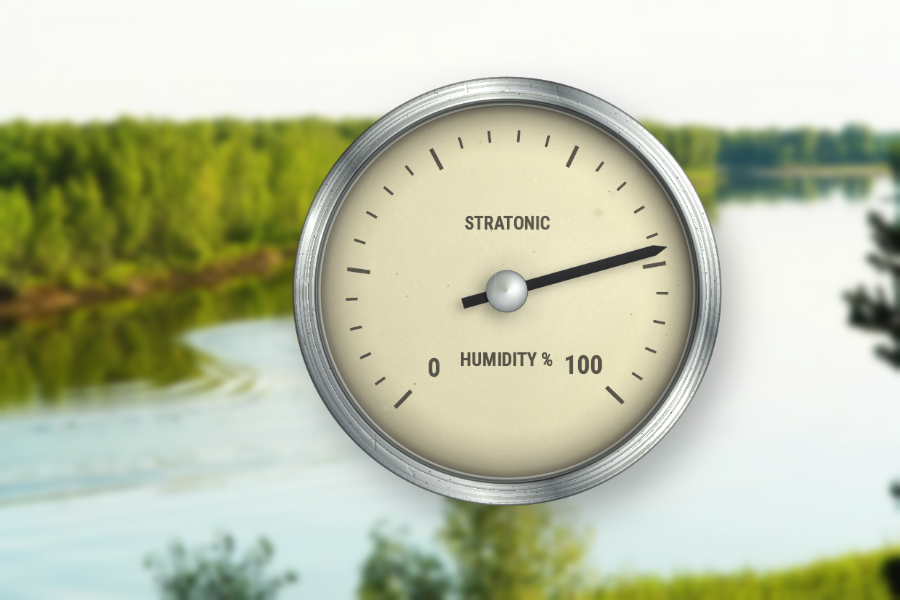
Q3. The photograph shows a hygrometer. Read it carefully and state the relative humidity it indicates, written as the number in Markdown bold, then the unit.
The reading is **78** %
